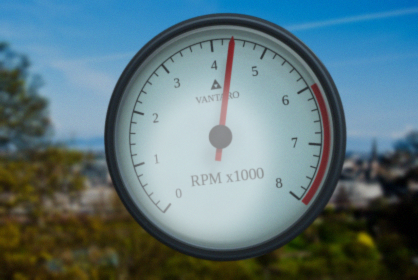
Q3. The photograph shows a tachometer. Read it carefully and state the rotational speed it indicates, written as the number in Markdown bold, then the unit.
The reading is **4400** rpm
